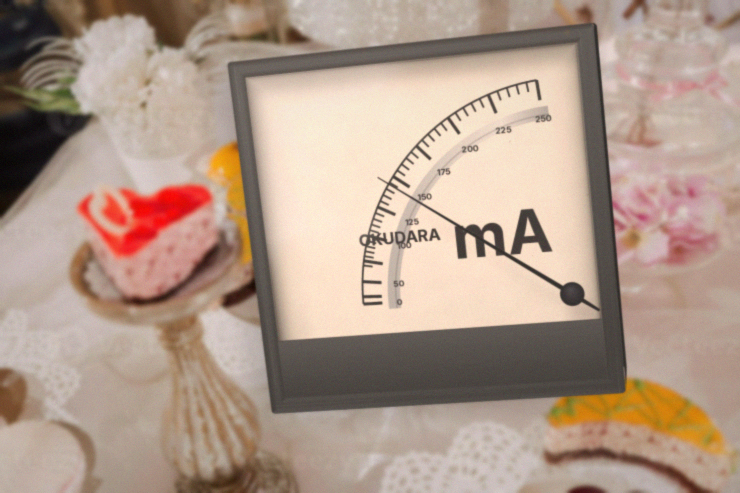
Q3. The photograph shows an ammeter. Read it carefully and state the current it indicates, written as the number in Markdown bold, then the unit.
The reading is **145** mA
